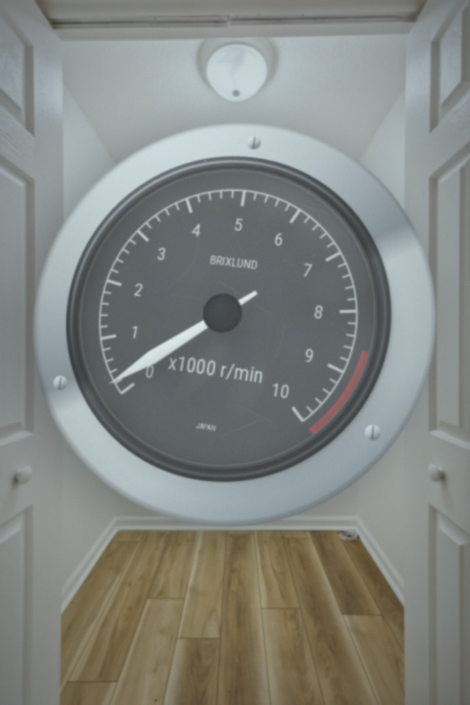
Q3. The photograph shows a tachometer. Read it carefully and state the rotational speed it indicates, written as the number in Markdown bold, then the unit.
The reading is **200** rpm
